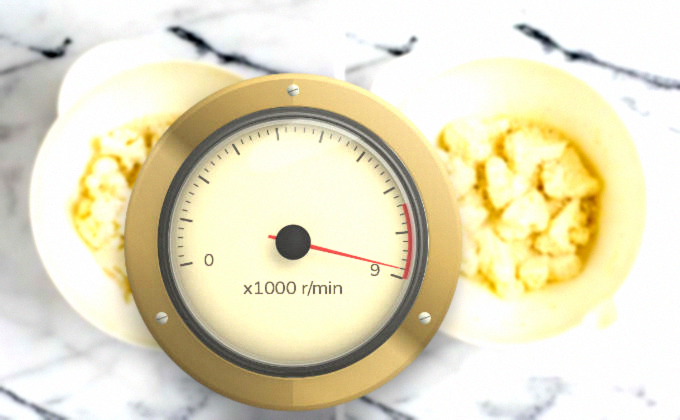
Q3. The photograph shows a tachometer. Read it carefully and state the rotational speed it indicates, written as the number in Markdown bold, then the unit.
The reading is **8800** rpm
